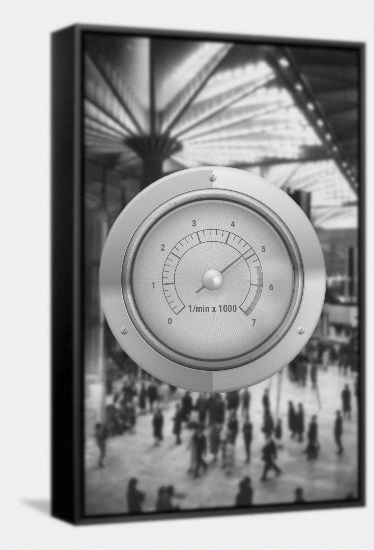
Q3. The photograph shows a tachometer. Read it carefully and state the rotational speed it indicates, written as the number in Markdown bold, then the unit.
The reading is **4800** rpm
